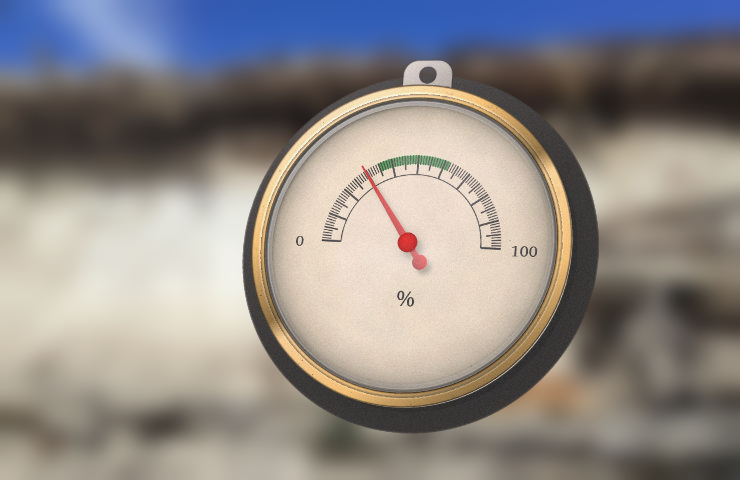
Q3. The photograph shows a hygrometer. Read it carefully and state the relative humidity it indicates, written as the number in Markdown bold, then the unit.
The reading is **30** %
